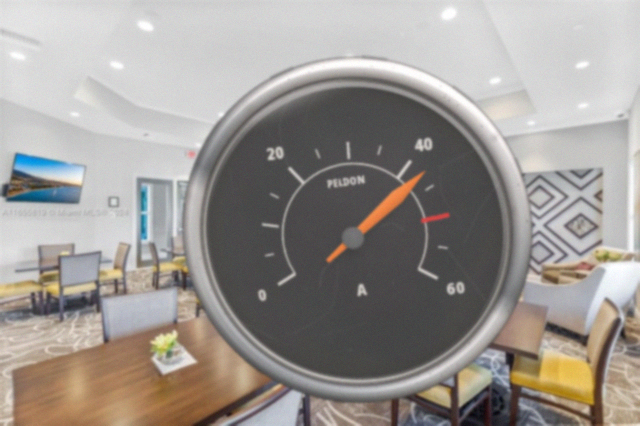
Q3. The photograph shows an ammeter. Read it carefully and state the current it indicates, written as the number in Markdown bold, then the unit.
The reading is **42.5** A
